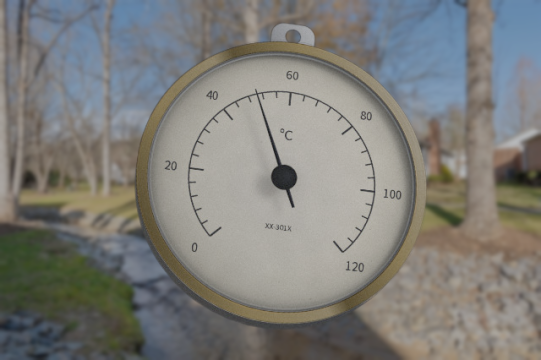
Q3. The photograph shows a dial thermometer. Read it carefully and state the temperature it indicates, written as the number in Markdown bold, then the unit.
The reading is **50** °C
